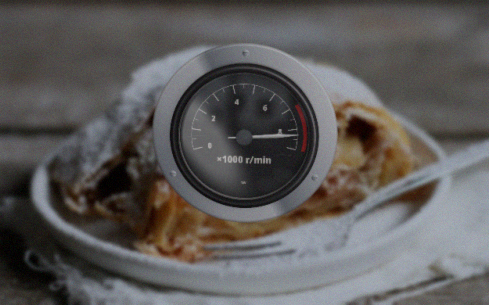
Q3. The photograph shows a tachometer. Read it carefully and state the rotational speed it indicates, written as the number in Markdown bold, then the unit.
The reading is **8250** rpm
